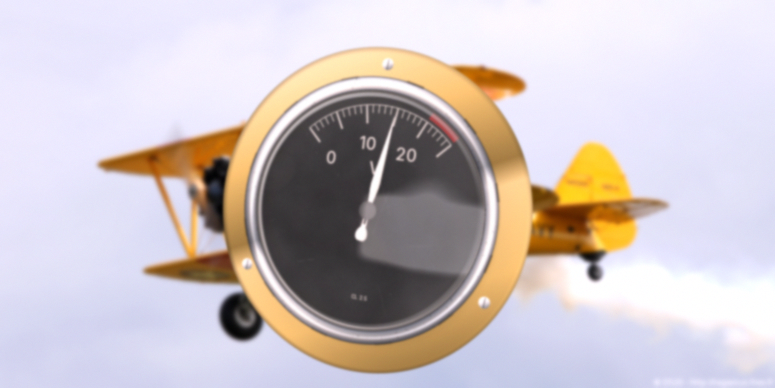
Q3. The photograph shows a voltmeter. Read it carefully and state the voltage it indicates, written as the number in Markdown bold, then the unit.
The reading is **15** V
